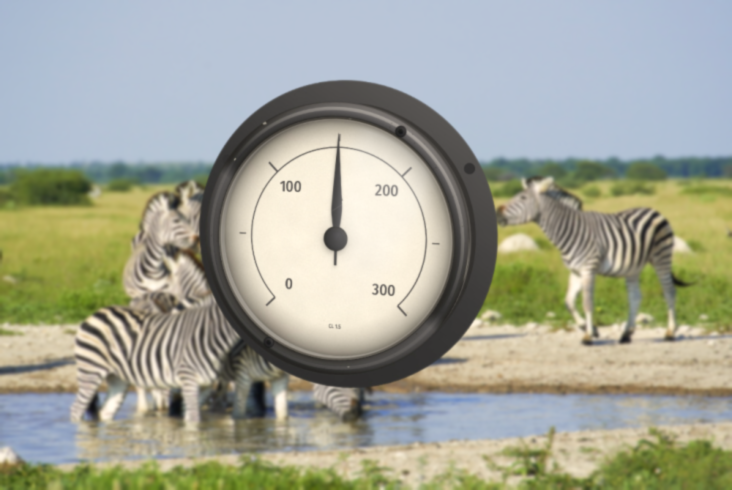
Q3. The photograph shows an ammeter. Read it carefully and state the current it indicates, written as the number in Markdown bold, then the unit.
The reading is **150** A
